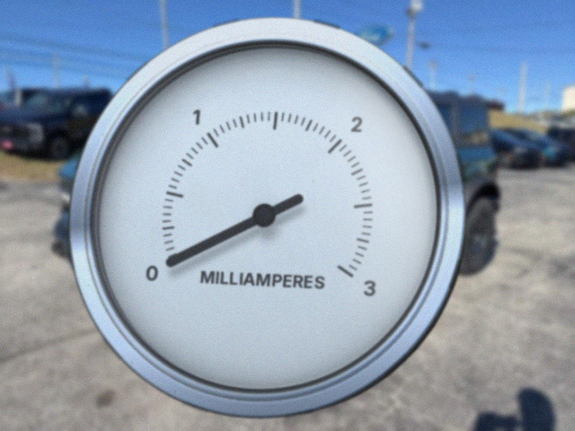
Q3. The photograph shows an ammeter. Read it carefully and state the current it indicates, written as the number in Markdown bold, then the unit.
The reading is **0** mA
